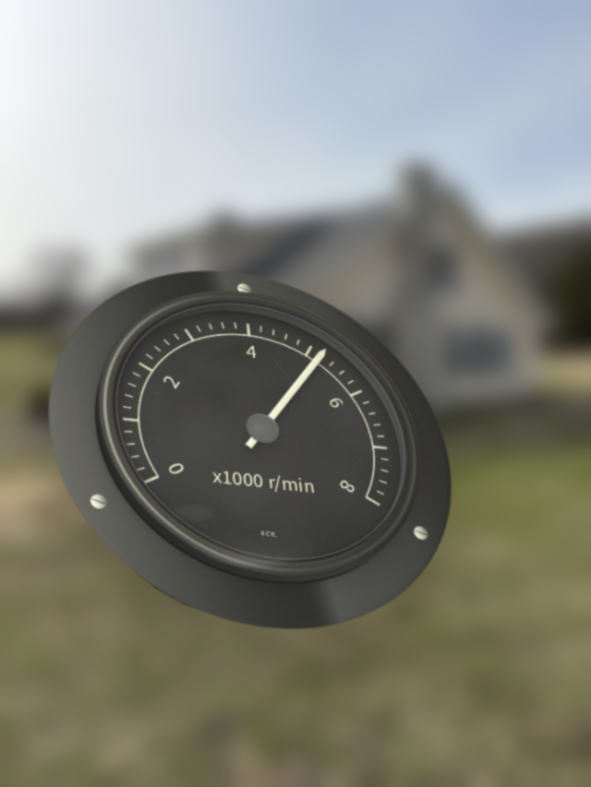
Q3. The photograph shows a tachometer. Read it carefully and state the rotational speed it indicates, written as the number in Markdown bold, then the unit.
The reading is **5200** rpm
